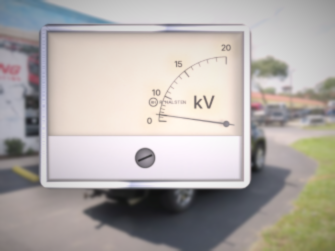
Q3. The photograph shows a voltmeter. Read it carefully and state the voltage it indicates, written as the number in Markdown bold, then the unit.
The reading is **5** kV
